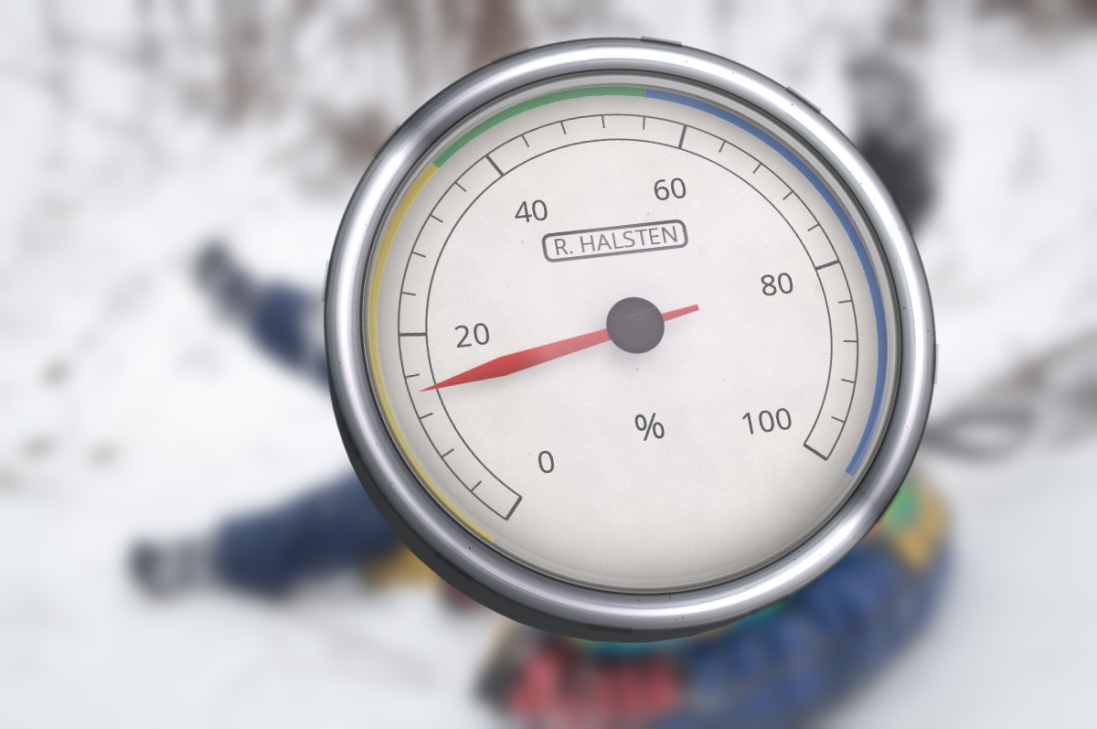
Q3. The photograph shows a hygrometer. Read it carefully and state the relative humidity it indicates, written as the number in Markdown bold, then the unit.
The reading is **14** %
